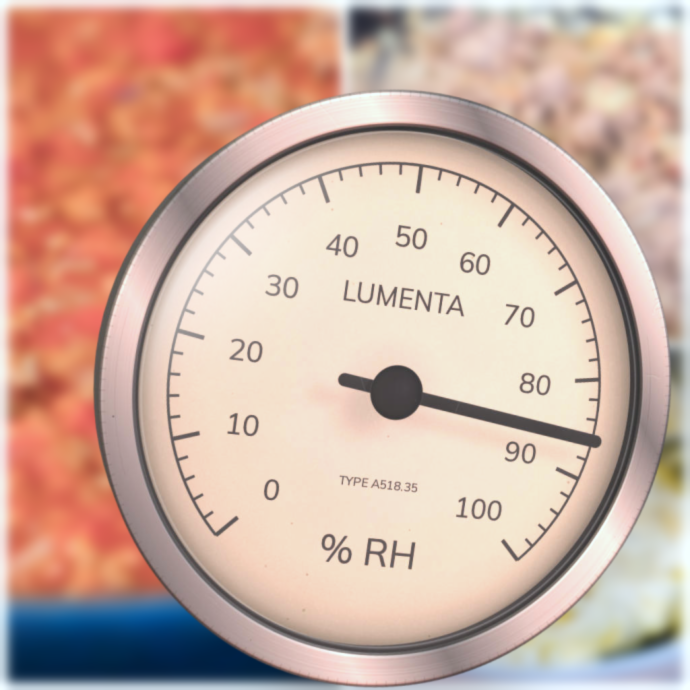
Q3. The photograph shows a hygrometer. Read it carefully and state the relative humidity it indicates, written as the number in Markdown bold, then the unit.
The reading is **86** %
